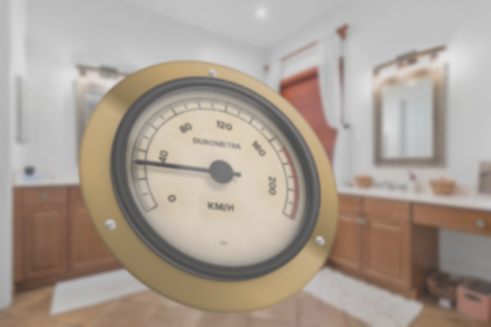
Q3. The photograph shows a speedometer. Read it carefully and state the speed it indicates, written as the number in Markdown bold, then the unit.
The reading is **30** km/h
